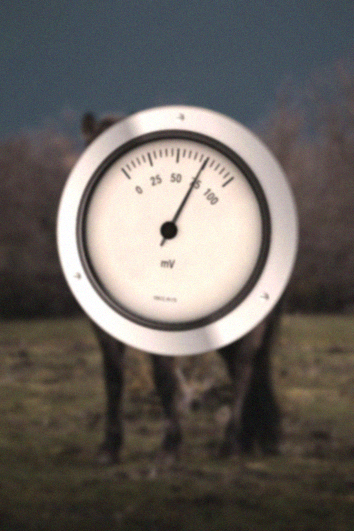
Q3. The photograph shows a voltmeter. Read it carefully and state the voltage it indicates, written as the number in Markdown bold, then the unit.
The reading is **75** mV
